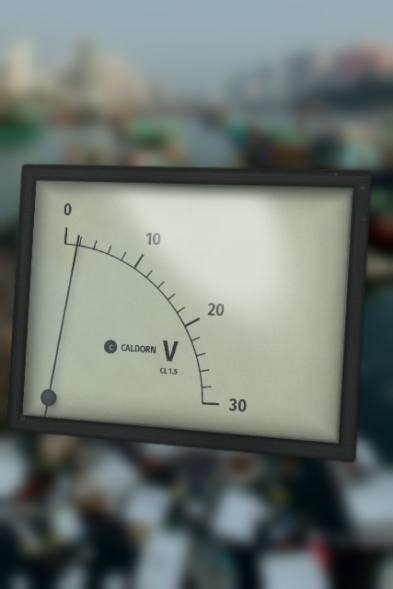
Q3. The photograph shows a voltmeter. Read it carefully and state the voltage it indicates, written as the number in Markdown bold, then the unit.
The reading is **2** V
